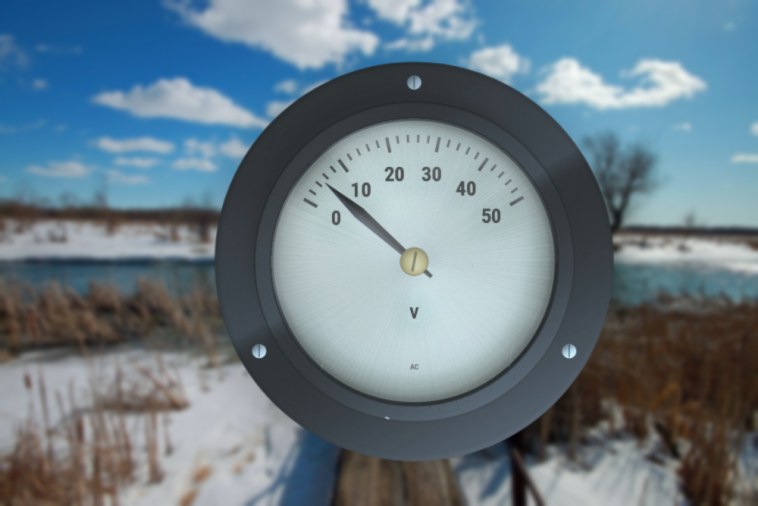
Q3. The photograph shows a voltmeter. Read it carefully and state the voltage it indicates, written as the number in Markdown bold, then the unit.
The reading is **5** V
